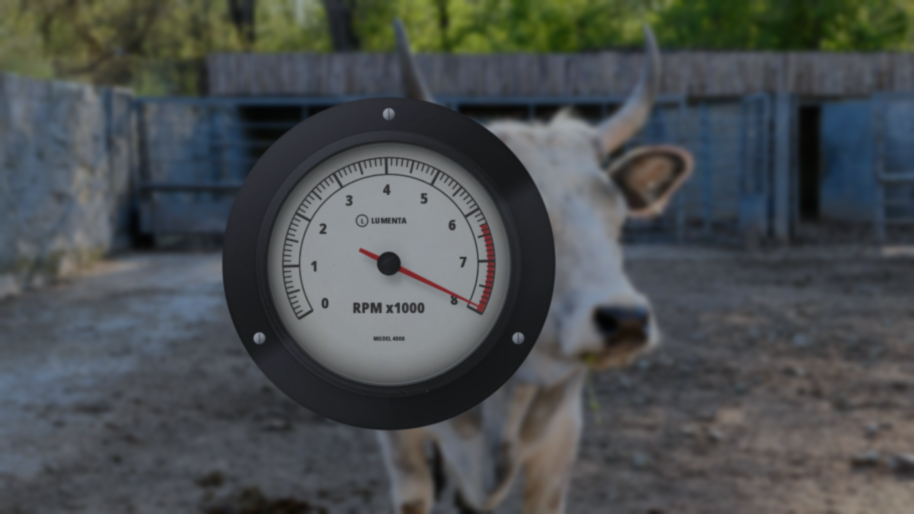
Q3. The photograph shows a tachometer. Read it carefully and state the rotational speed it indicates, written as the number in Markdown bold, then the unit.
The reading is **7900** rpm
